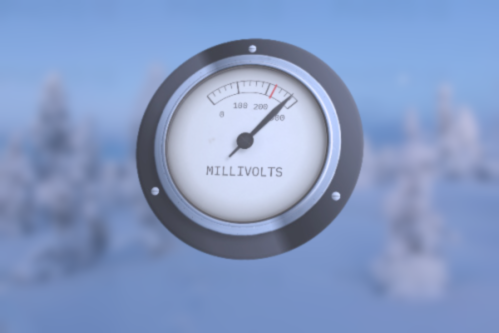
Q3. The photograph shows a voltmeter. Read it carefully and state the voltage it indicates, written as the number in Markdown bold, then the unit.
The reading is **280** mV
